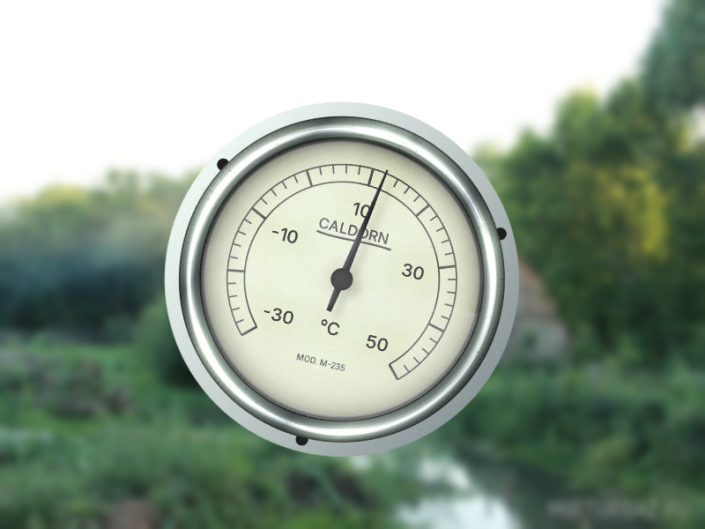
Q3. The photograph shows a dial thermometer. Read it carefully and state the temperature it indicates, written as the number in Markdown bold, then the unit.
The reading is **12** °C
